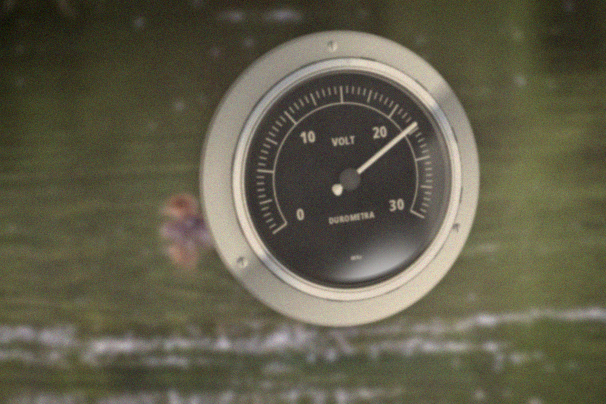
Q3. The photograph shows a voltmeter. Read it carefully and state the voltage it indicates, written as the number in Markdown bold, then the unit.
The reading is **22** V
